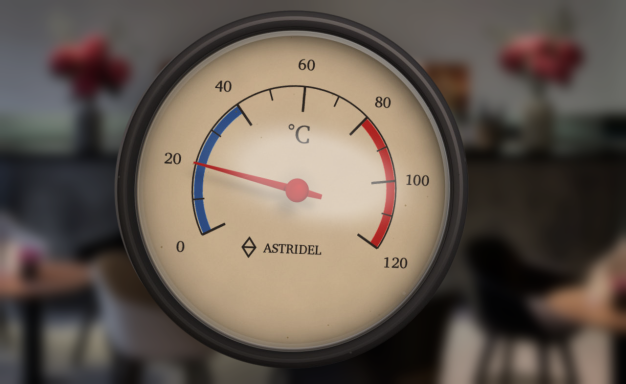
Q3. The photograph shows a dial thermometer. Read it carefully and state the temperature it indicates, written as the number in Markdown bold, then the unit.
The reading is **20** °C
